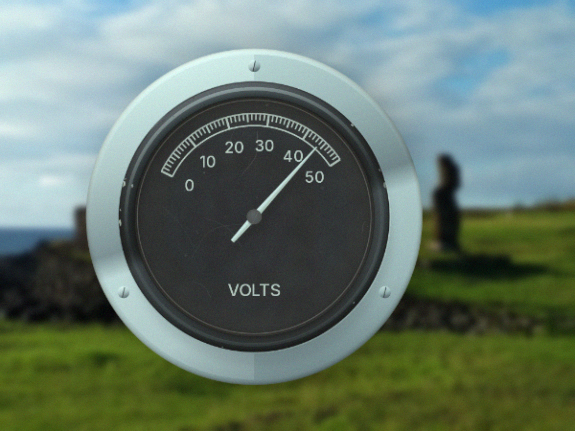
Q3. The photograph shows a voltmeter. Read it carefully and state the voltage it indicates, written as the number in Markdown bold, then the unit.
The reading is **44** V
